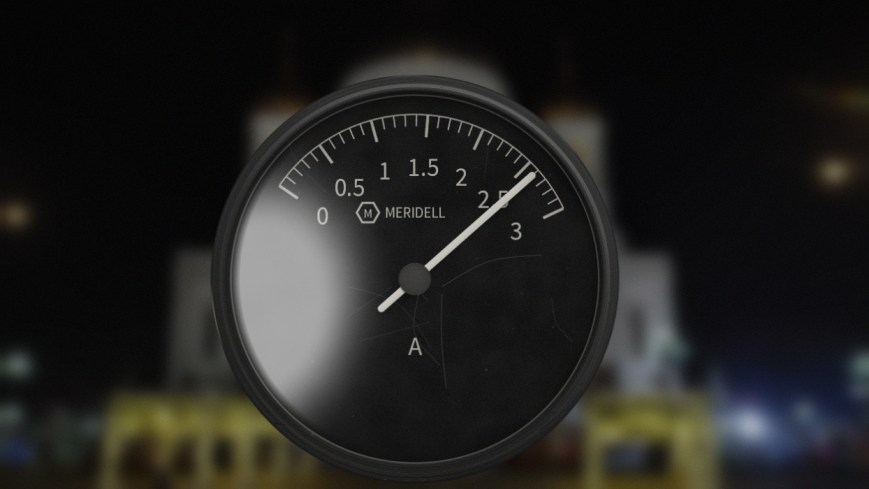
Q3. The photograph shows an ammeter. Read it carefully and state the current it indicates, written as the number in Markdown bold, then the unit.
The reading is **2.6** A
